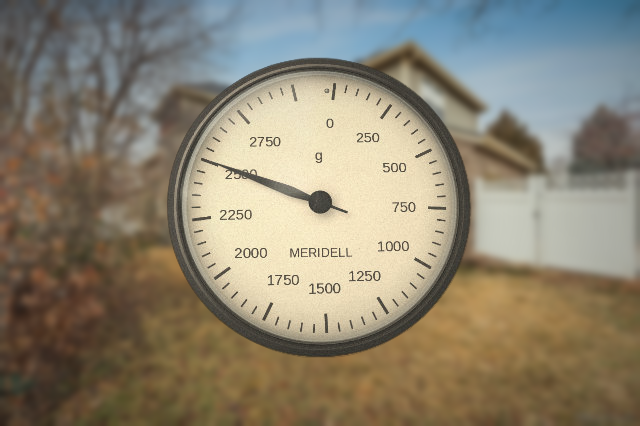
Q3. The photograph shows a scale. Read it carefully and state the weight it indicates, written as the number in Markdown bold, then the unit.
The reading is **2500** g
